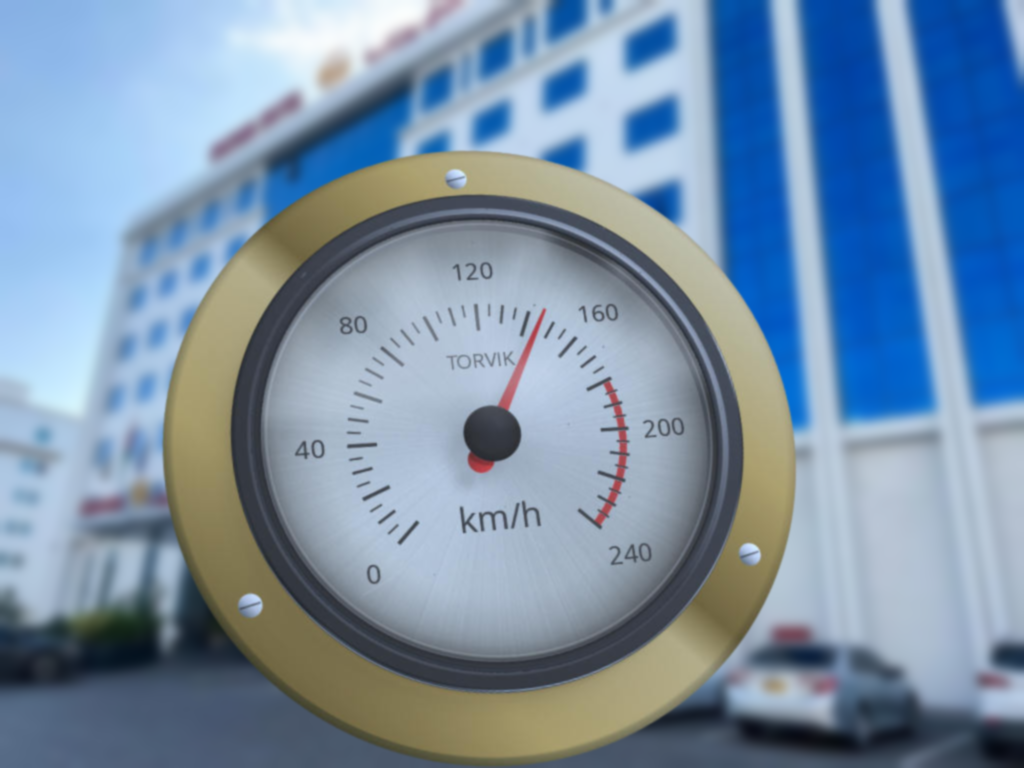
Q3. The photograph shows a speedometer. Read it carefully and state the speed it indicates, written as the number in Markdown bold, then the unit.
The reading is **145** km/h
